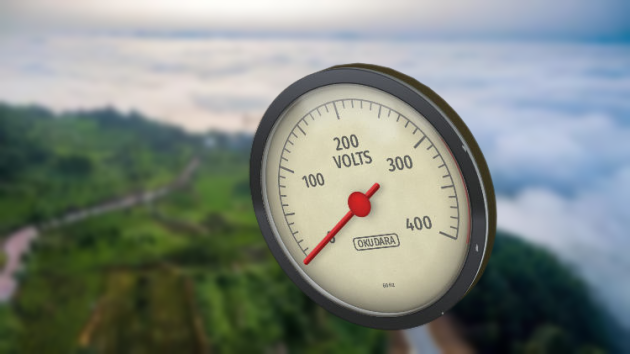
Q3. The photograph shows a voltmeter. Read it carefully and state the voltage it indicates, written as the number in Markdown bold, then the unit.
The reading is **0** V
